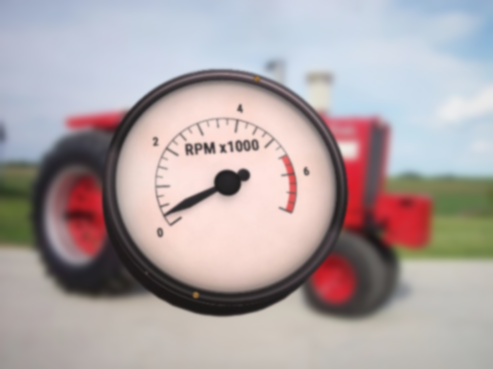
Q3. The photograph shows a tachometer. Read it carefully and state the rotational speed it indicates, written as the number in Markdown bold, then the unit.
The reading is **250** rpm
